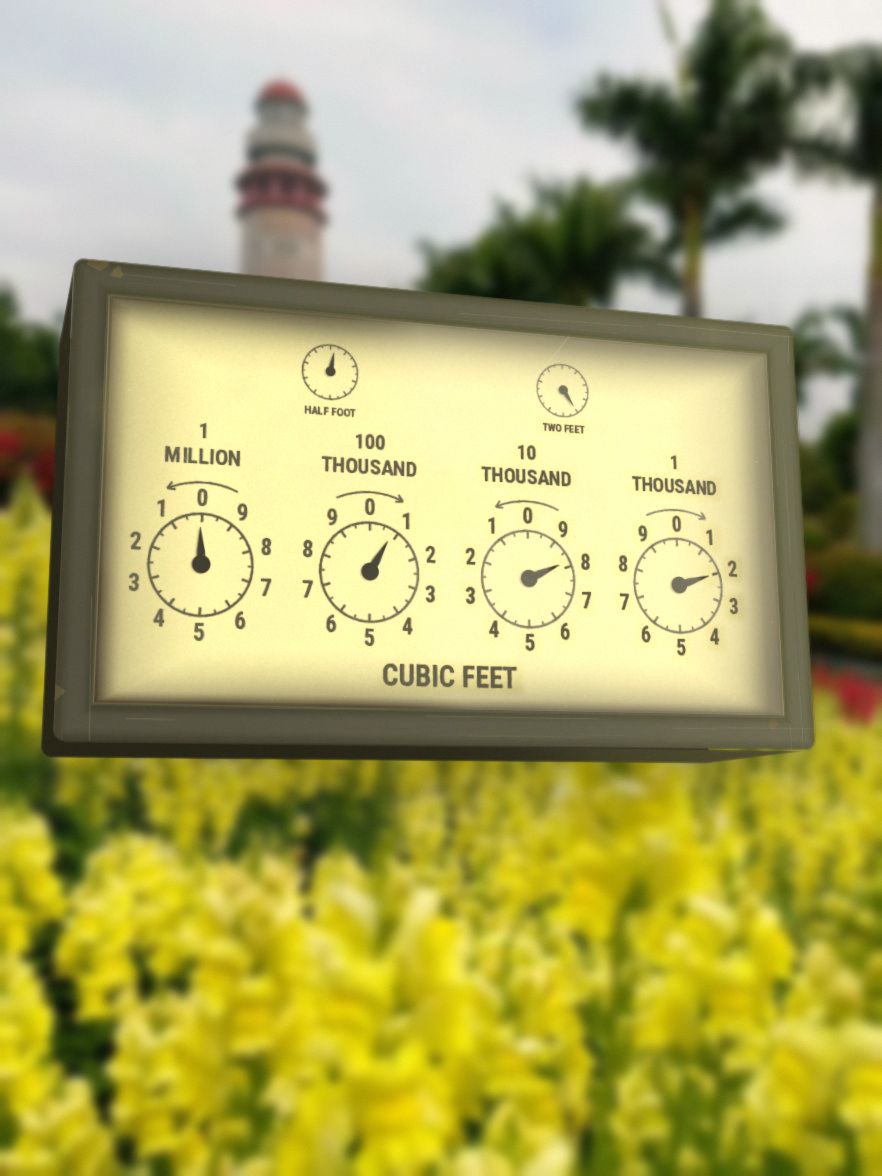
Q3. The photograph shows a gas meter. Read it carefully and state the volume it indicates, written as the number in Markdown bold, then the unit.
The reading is **8200** ft³
